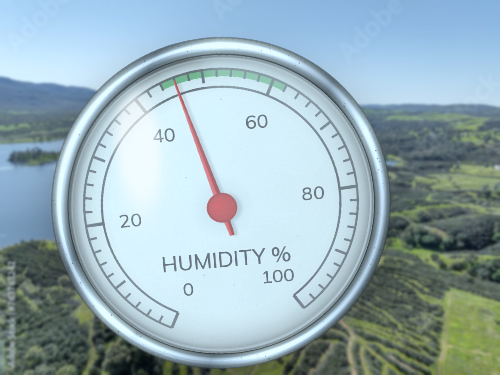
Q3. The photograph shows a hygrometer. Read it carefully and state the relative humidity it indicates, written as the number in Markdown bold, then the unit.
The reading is **46** %
